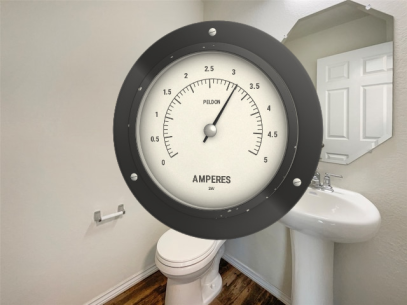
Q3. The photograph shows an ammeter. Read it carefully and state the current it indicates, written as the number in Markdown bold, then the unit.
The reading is **3.2** A
